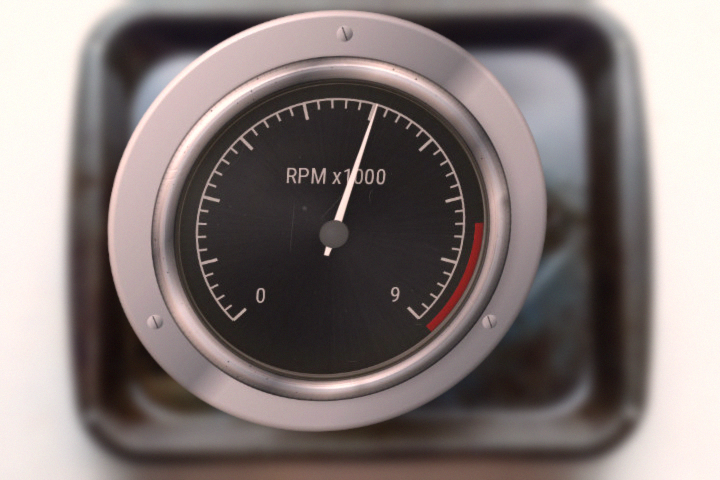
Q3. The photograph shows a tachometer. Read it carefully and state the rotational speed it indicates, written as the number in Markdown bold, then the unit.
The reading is **5000** rpm
